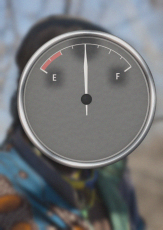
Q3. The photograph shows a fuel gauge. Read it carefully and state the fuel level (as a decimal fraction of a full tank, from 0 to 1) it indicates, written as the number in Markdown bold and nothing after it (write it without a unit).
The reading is **0.5**
